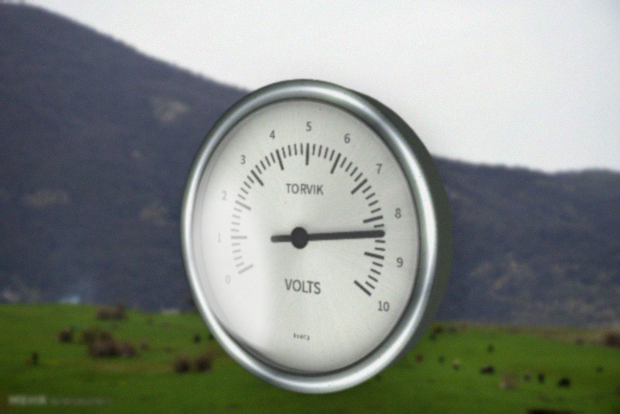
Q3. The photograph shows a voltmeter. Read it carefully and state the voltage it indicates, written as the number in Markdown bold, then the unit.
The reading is **8.4** V
